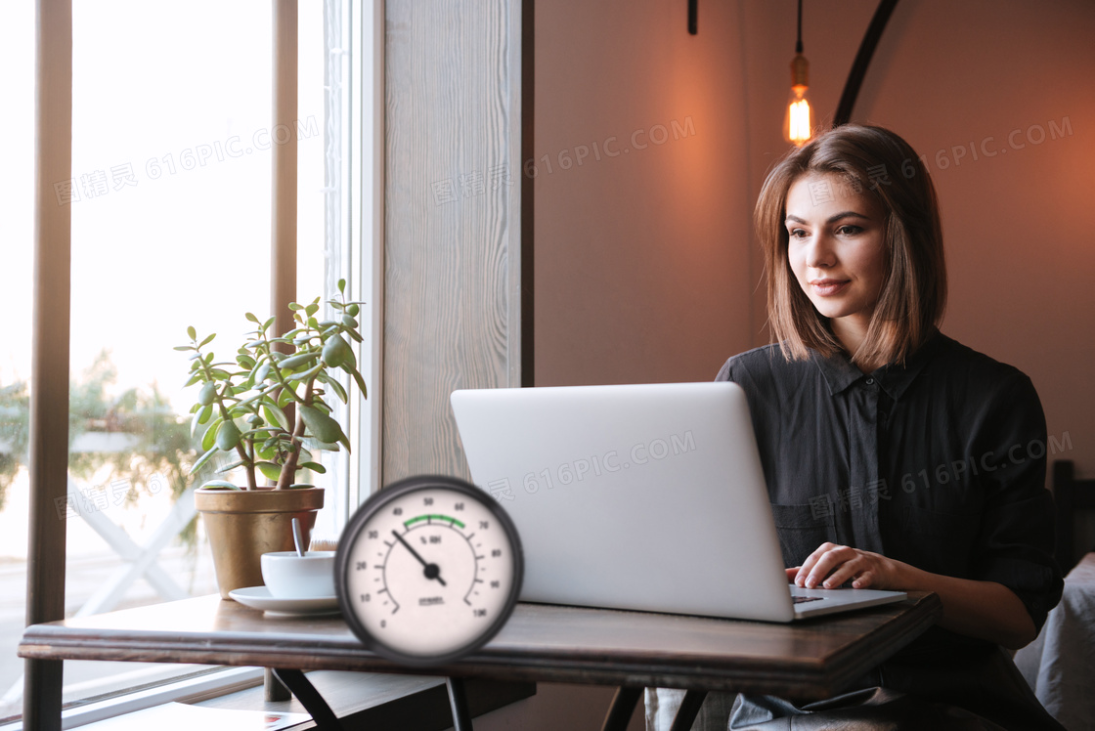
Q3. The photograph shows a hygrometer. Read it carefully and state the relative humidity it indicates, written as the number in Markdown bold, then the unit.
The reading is **35** %
